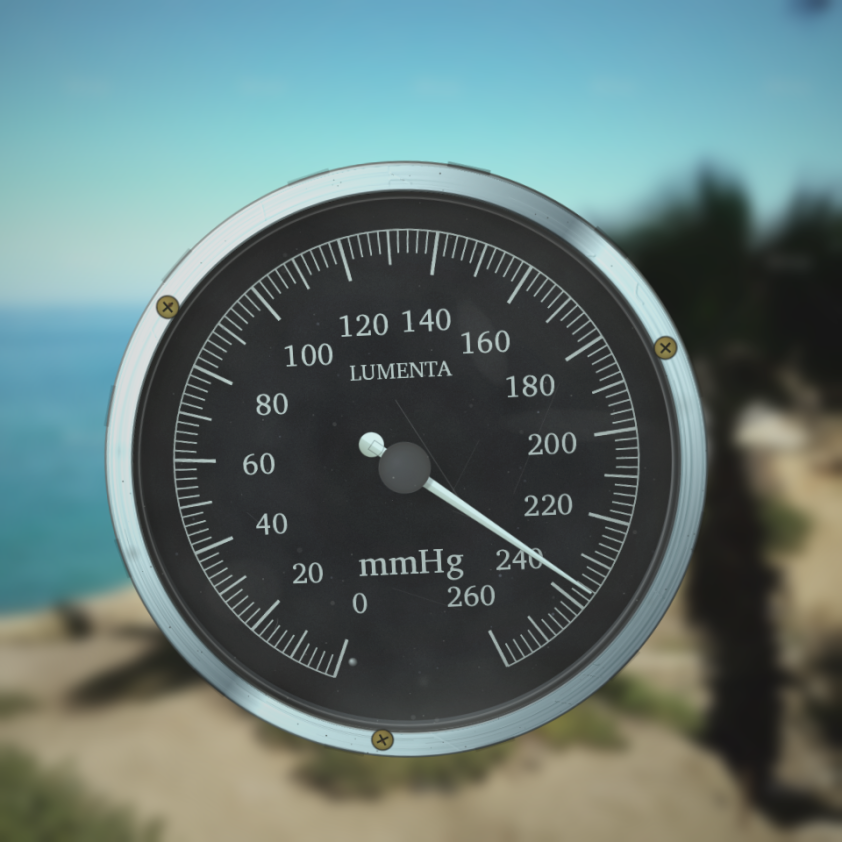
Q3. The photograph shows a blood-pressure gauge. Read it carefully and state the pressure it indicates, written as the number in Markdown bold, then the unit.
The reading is **236** mmHg
